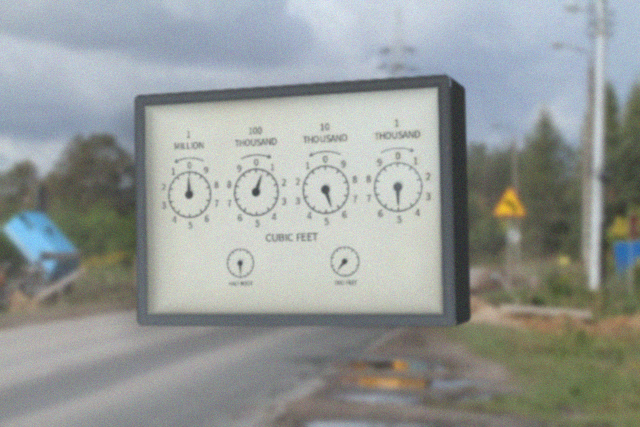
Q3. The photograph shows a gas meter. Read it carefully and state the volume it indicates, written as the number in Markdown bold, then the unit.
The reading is **5500** ft³
